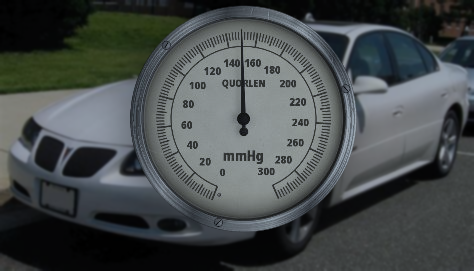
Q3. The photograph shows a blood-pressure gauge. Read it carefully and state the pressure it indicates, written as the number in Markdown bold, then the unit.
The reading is **150** mmHg
